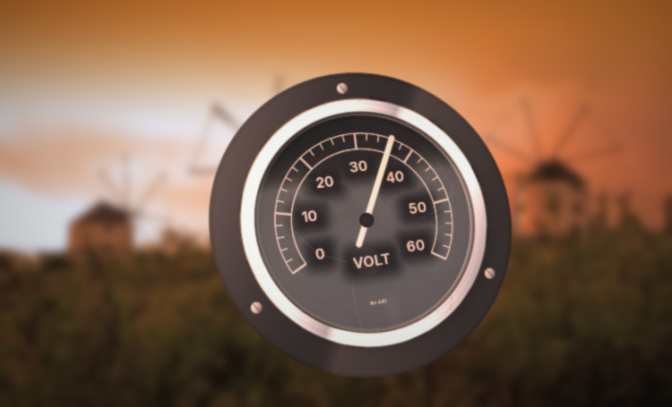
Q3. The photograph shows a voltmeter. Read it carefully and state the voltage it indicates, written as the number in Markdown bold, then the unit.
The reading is **36** V
